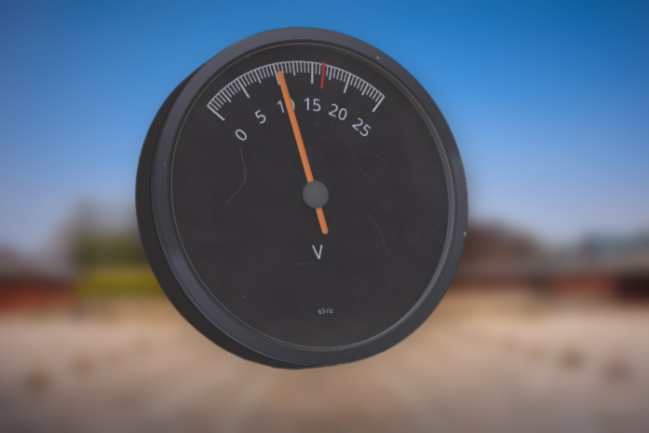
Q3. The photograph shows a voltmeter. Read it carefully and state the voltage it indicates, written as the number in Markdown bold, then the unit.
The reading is **10** V
